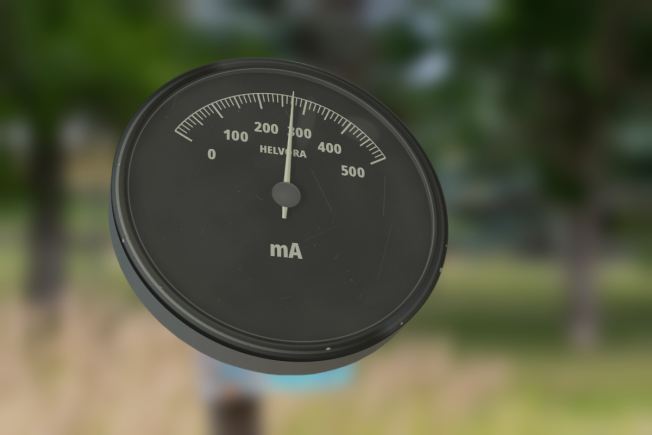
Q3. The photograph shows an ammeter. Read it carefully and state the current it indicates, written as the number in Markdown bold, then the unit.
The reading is **270** mA
